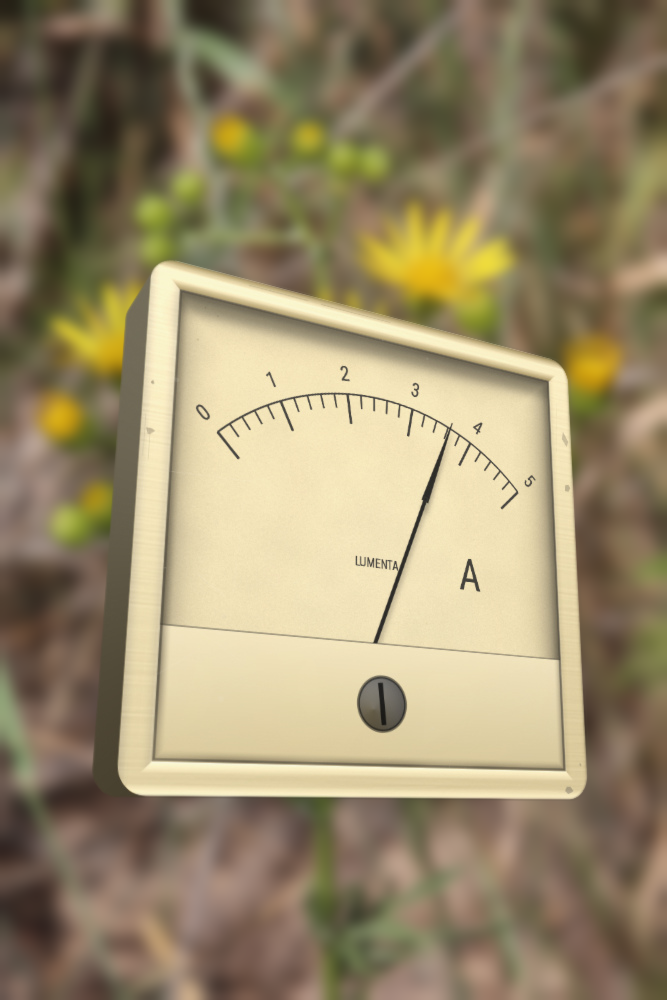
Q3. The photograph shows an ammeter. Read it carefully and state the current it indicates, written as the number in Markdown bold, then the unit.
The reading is **3.6** A
